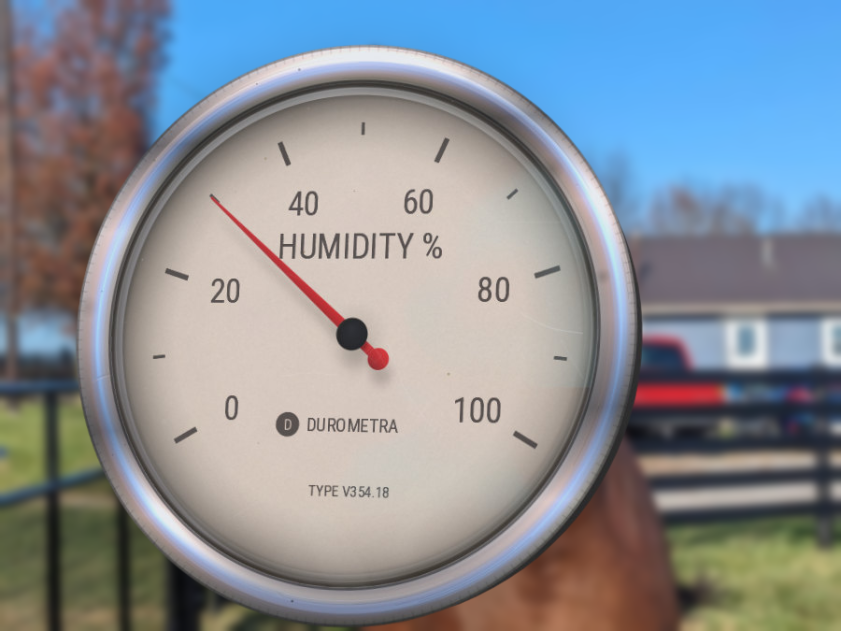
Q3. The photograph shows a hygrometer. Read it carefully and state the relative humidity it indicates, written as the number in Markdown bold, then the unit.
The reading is **30** %
